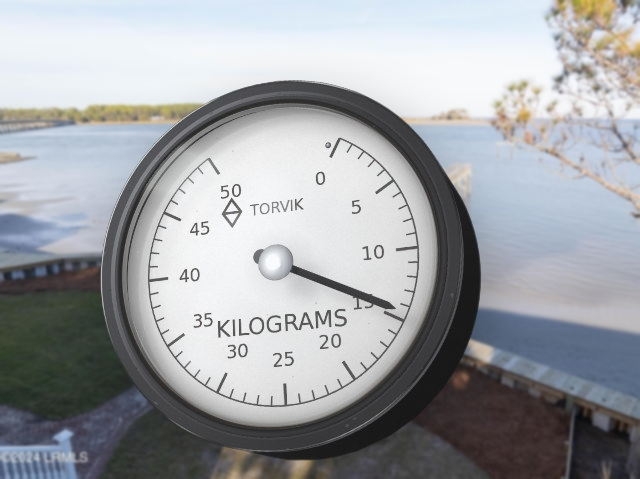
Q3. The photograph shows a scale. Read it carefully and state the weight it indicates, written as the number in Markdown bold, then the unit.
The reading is **14.5** kg
